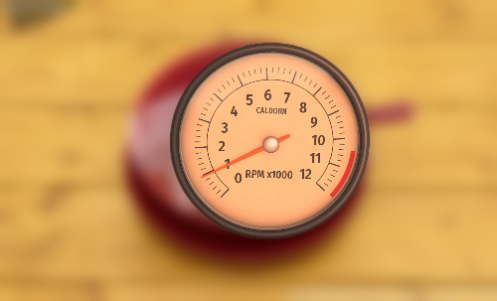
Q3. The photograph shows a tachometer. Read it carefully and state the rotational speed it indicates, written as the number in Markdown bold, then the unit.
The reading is **1000** rpm
